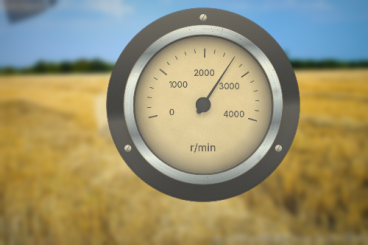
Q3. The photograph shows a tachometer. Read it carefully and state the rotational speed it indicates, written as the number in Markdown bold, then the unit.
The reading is **2600** rpm
